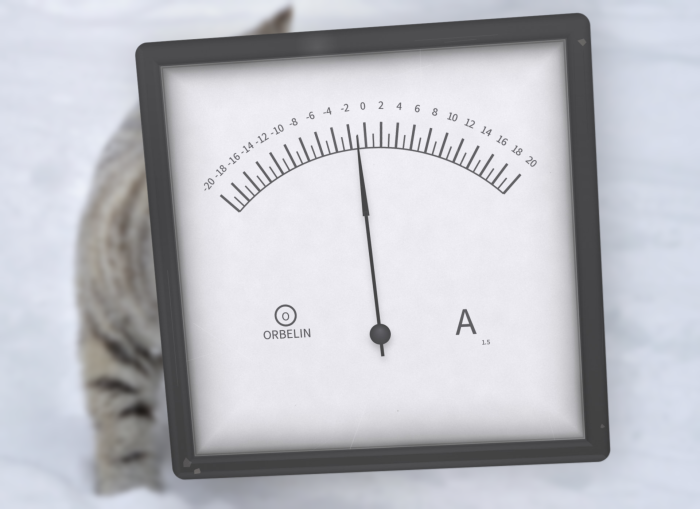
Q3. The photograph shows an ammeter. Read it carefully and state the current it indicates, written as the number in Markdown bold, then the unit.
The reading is **-1** A
